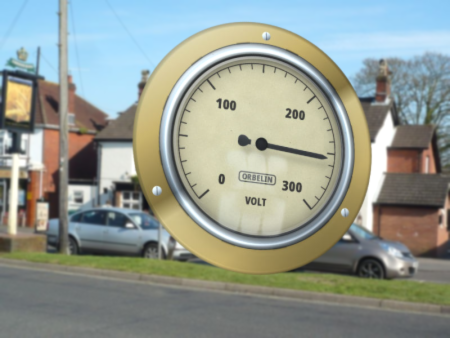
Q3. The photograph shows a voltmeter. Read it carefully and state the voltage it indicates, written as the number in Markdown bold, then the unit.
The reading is **255** V
